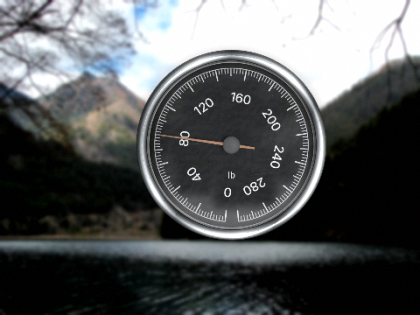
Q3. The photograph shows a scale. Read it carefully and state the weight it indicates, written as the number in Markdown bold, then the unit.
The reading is **80** lb
